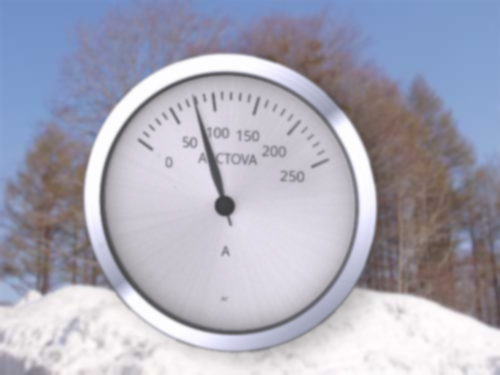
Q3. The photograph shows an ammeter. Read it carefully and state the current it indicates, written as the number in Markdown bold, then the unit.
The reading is **80** A
